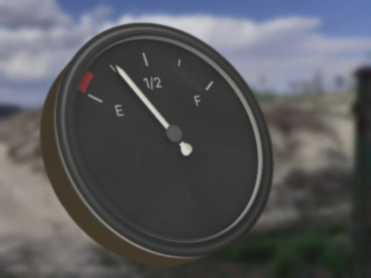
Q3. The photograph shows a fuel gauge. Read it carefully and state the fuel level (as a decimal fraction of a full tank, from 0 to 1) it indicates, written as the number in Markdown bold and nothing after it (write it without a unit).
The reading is **0.25**
